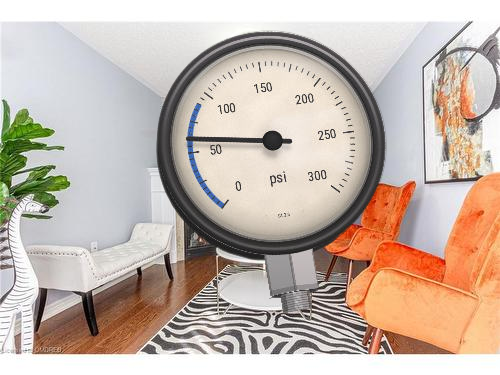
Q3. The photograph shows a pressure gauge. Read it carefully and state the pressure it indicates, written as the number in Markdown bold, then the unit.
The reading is **60** psi
